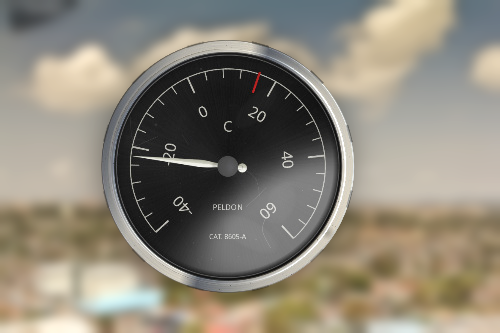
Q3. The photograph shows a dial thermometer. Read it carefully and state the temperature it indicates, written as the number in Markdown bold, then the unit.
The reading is **-22** °C
